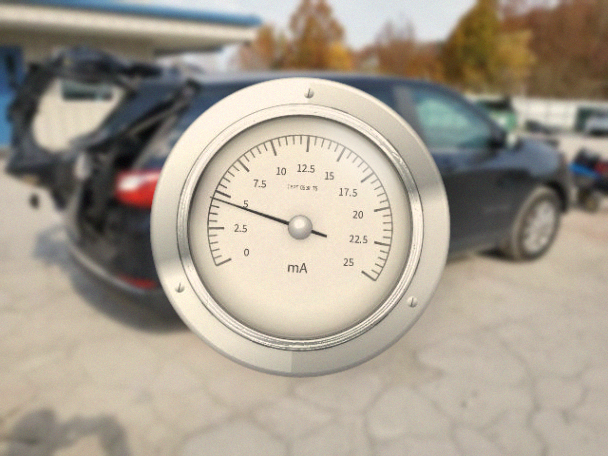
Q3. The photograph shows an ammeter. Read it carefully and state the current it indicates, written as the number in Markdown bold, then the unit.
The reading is **4.5** mA
